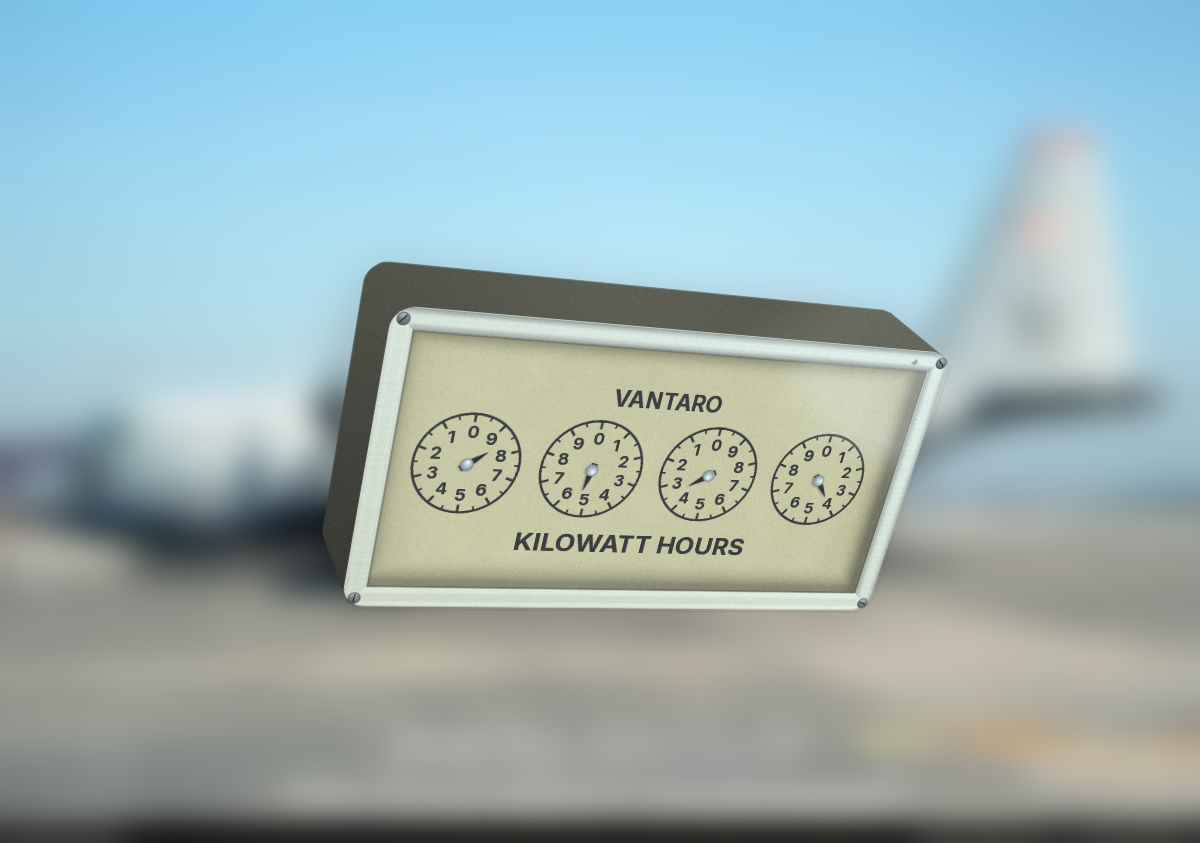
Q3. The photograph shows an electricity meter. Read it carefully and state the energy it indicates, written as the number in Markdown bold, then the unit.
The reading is **8534** kWh
